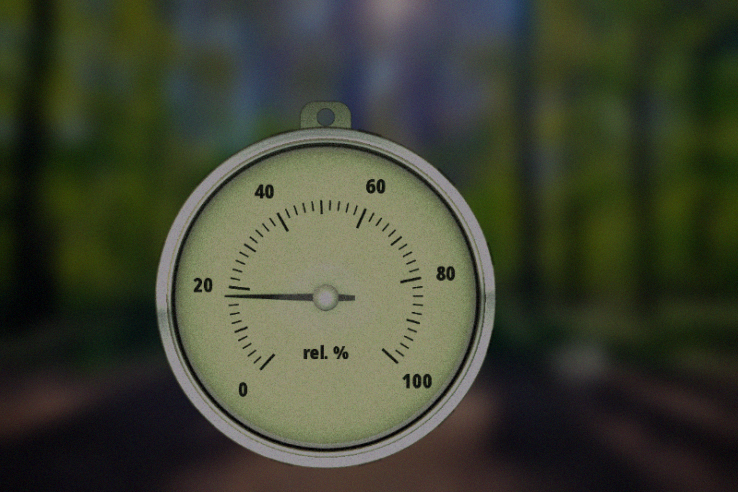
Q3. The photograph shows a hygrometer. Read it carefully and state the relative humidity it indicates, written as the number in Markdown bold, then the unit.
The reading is **18** %
